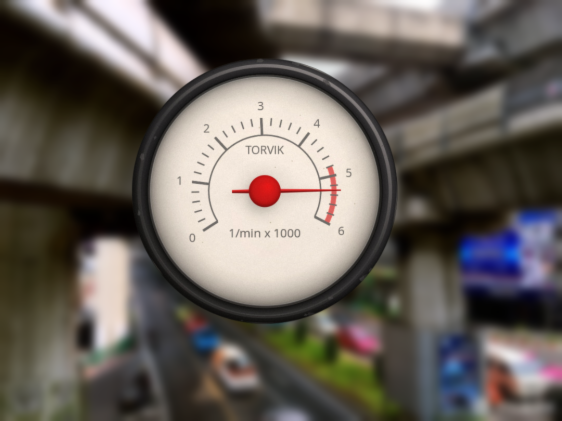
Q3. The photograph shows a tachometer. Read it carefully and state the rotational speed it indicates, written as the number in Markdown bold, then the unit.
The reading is **5300** rpm
